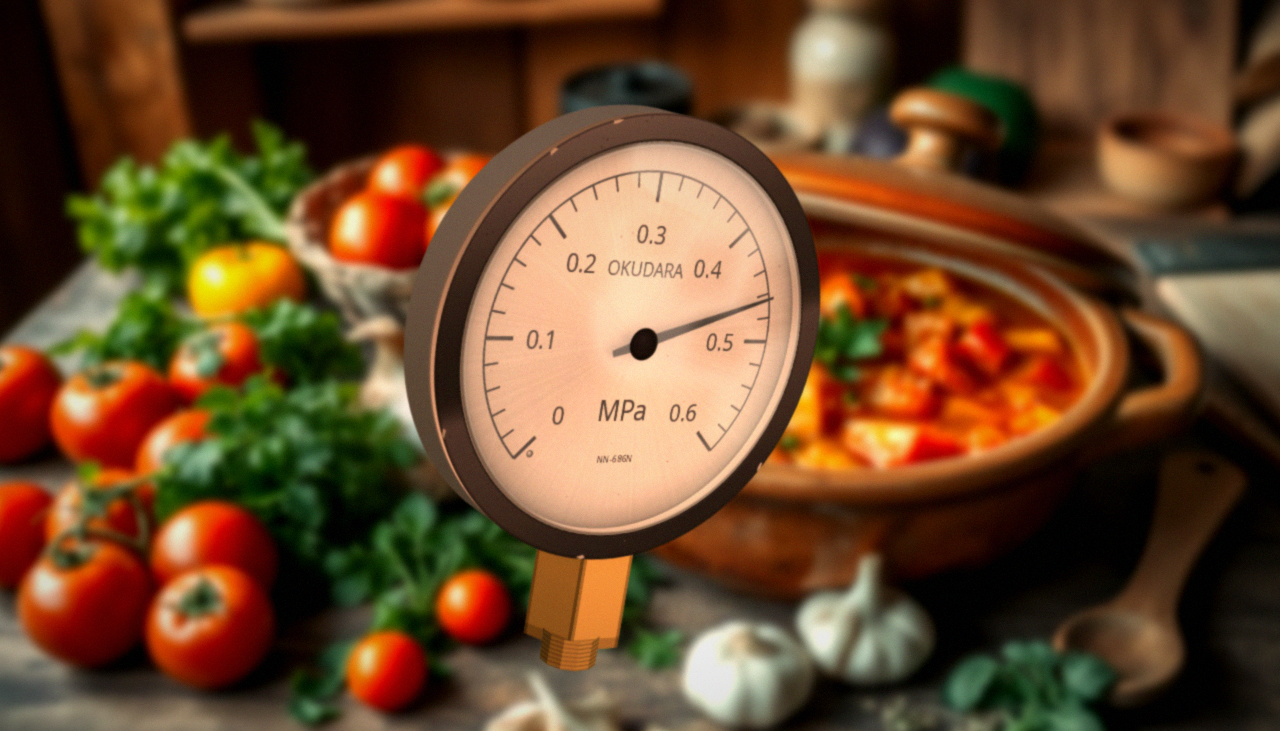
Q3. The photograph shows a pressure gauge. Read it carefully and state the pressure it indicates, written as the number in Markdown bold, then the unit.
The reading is **0.46** MPa
